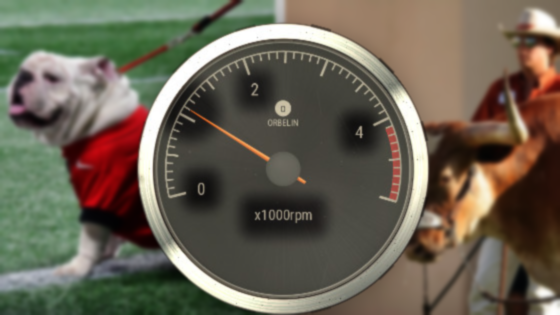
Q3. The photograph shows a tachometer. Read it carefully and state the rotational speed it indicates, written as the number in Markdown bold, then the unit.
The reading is **1100** rpm
